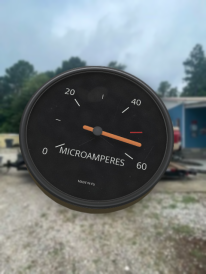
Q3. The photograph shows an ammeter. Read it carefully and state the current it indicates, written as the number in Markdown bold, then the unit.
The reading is **55** µA
